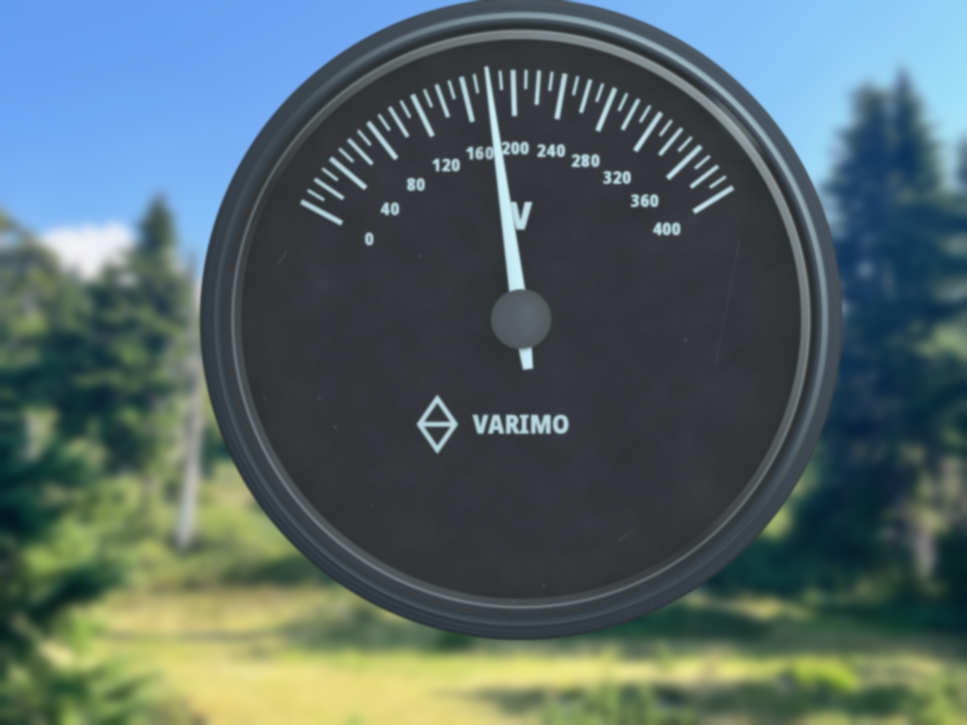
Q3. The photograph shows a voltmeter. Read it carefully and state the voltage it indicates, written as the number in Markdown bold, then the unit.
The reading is **180** V
